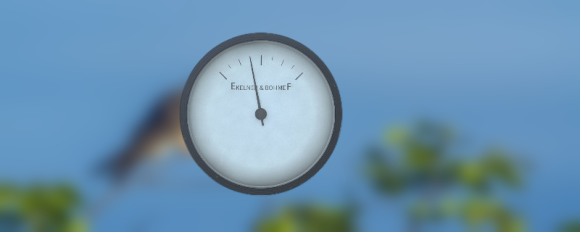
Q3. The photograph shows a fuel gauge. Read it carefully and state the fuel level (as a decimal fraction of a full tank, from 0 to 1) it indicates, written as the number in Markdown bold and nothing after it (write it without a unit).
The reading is **0.375**
